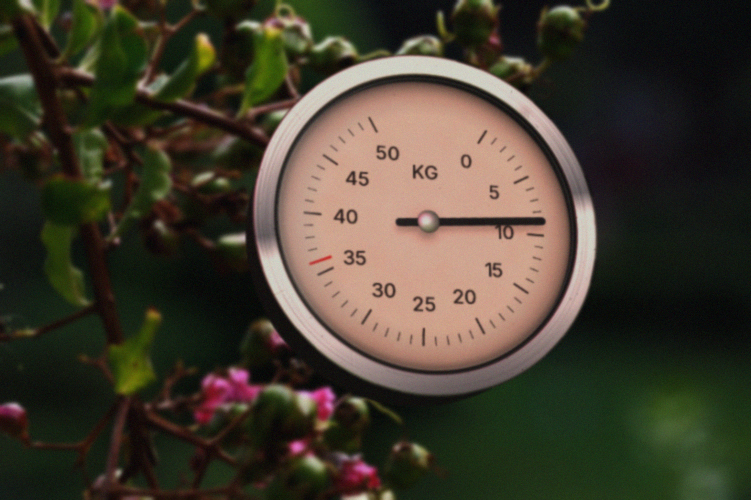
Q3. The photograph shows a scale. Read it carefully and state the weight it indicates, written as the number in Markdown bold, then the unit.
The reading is **9** kg
